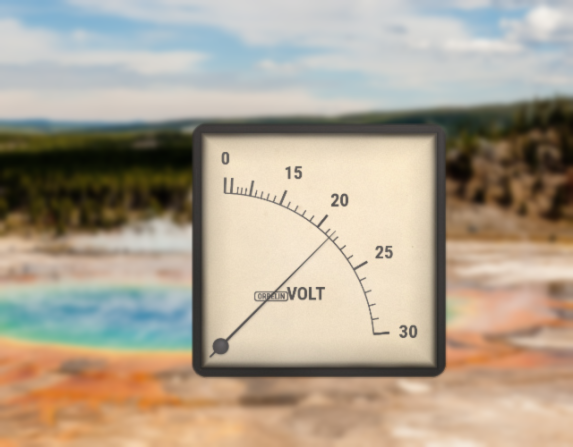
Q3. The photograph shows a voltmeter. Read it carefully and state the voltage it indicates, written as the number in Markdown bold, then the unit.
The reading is **21.5** V
